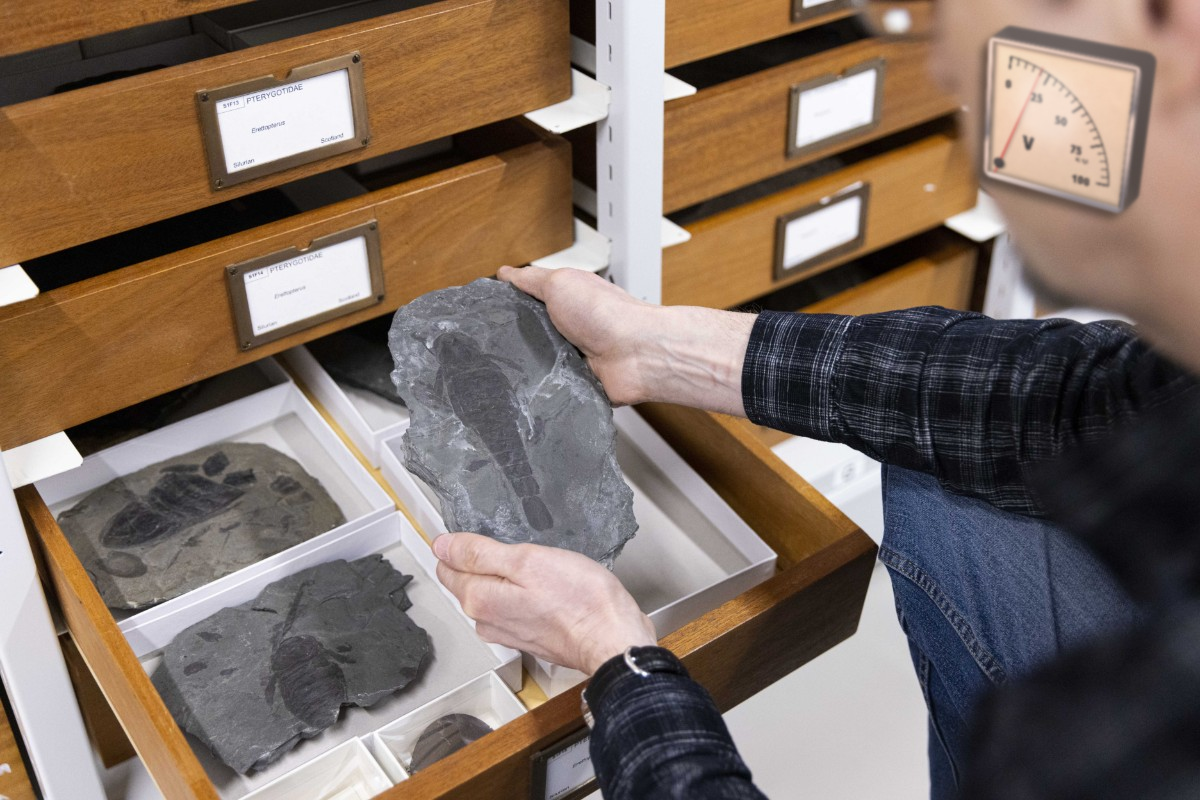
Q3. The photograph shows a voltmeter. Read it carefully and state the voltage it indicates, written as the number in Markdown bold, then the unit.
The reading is **20** V
